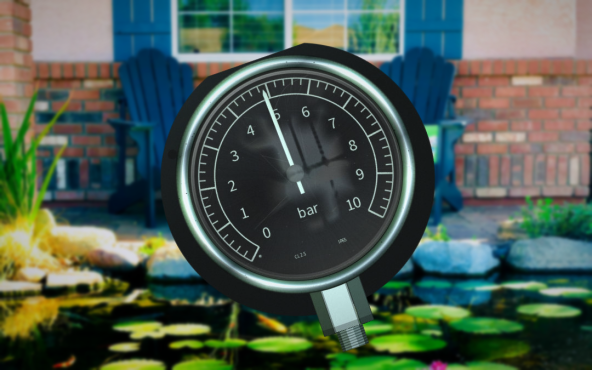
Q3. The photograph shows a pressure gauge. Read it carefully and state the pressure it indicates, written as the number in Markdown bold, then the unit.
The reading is **4.9** bar
